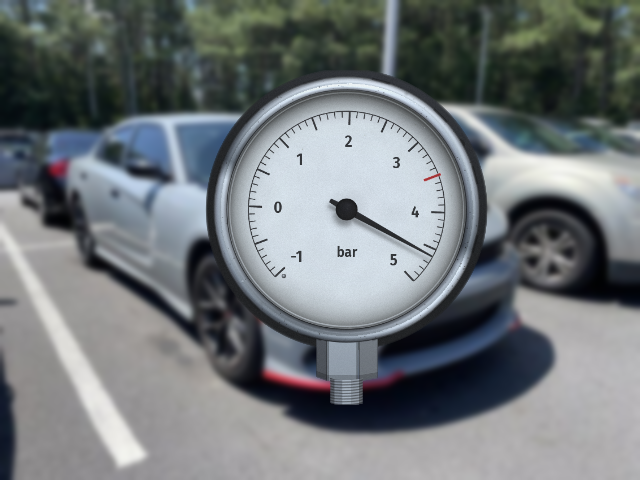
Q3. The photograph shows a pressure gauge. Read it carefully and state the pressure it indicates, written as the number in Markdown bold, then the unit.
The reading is **4.6** bar
